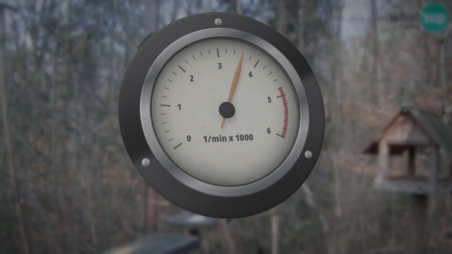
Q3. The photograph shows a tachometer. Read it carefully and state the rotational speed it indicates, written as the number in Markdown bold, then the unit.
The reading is **3600** rpm
